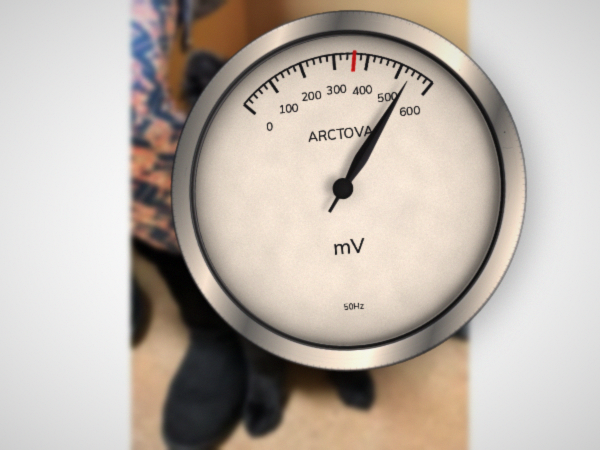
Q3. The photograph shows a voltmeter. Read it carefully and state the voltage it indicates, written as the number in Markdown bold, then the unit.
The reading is **540** mV
